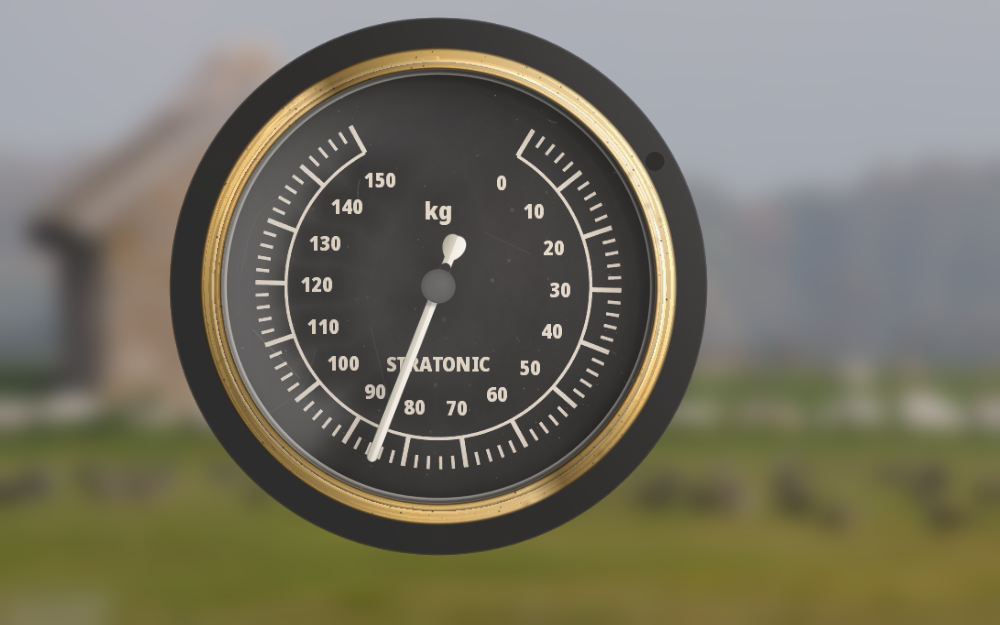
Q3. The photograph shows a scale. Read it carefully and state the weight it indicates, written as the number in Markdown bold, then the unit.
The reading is **85** kg
